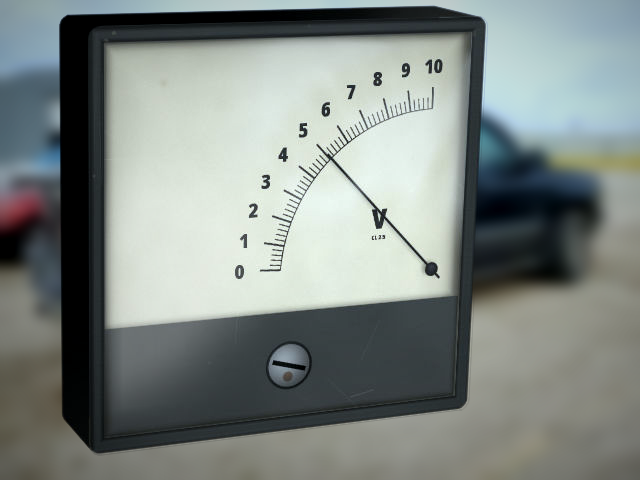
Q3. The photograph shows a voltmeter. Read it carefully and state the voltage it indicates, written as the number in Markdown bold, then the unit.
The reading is **5** V
